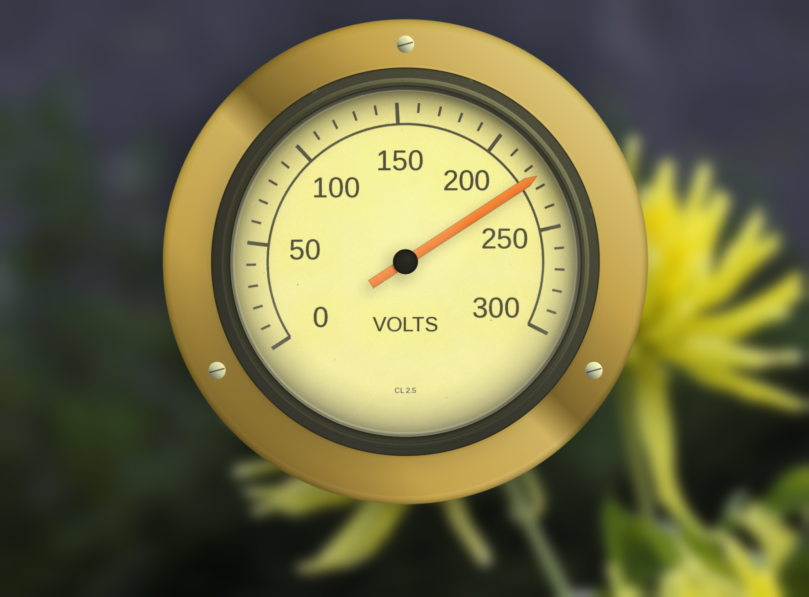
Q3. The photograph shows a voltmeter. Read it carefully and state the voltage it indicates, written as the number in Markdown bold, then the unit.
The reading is **225** V
